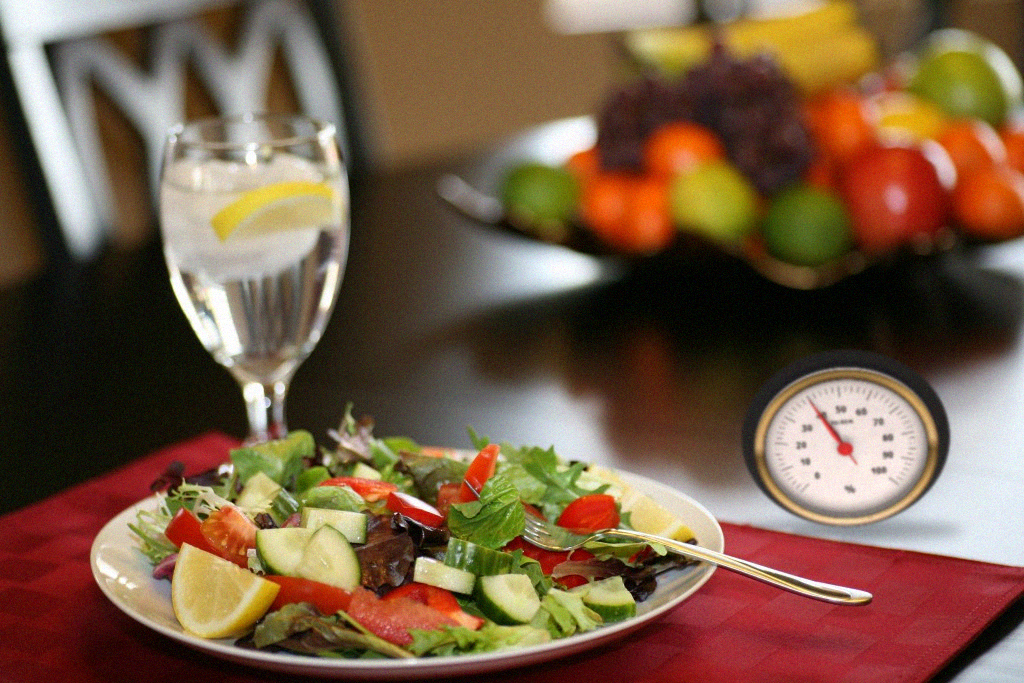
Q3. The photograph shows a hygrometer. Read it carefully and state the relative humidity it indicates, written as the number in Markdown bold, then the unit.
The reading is **40** %
